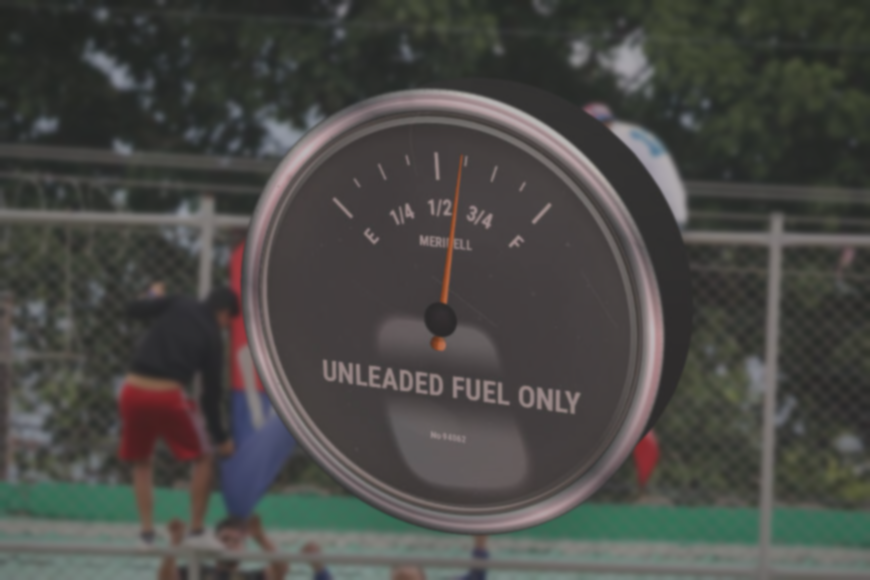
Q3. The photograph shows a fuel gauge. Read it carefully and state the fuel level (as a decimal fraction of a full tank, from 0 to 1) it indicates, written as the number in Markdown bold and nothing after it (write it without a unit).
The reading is **0.625**
